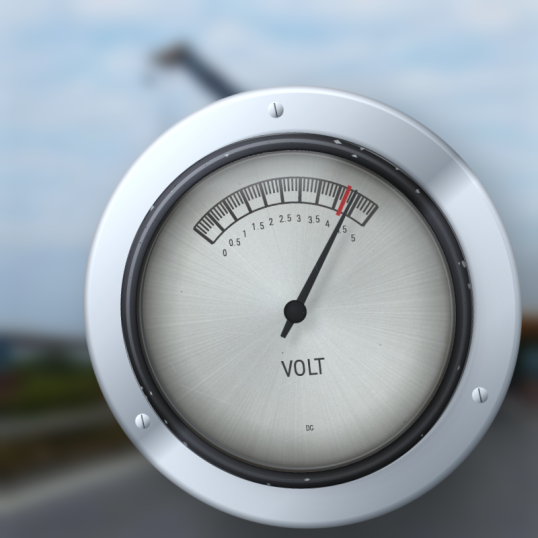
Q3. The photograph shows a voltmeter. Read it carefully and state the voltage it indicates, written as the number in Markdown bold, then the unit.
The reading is **4.4** V
